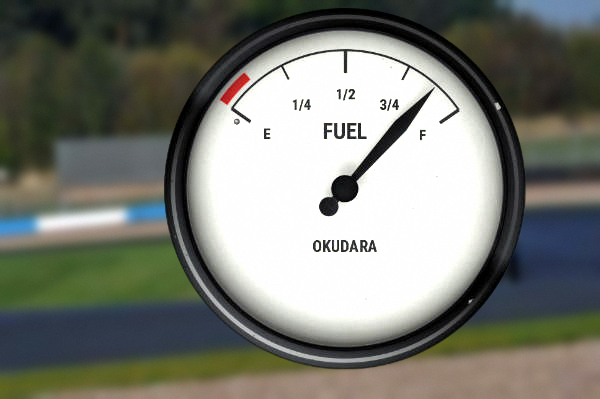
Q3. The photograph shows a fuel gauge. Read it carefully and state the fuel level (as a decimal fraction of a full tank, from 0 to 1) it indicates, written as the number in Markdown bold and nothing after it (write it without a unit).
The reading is **0.875**
